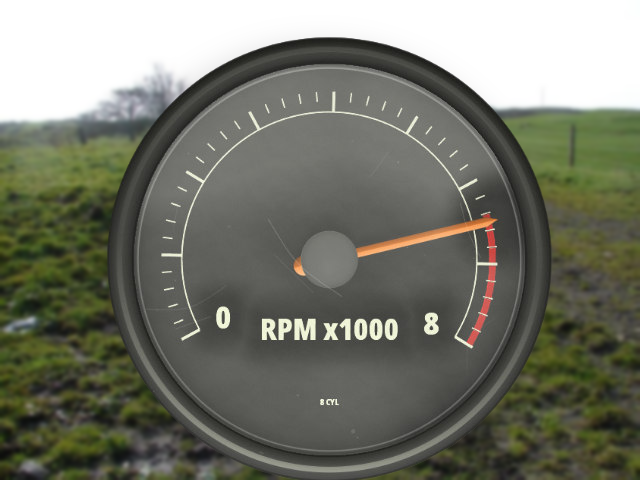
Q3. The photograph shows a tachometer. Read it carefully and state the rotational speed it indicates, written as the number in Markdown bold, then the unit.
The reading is **6500** rpm
